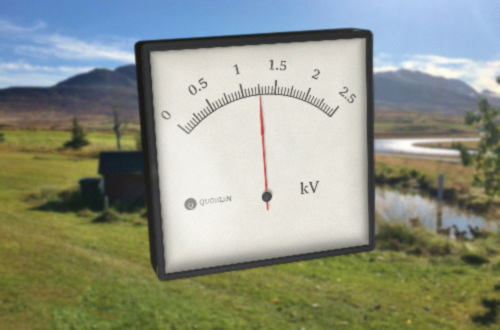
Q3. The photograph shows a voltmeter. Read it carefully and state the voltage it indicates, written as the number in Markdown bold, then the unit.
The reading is **1.25** kV
